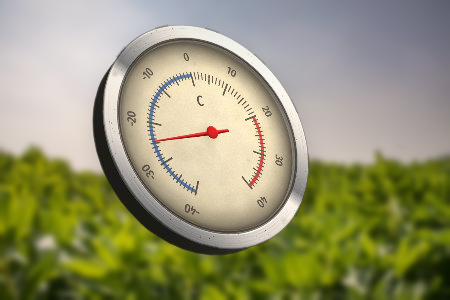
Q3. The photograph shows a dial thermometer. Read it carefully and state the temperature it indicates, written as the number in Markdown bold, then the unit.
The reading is **-25** °C
